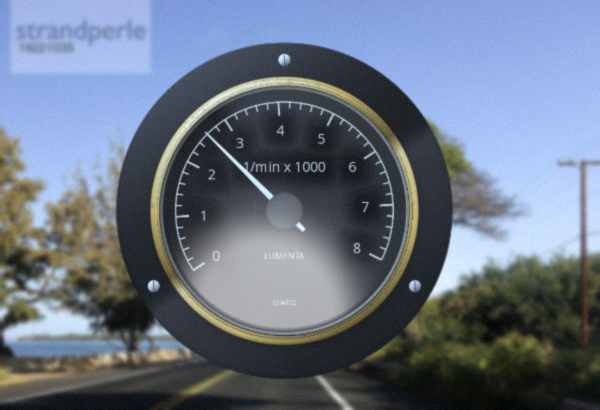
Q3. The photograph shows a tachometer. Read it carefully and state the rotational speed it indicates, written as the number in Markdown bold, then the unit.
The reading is **2600** rpm
